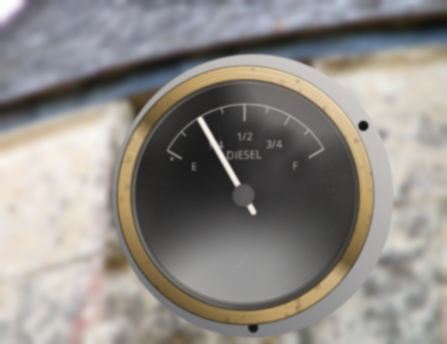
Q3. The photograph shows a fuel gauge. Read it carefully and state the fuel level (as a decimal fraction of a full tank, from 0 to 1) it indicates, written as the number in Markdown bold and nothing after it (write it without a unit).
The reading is **0.25**
